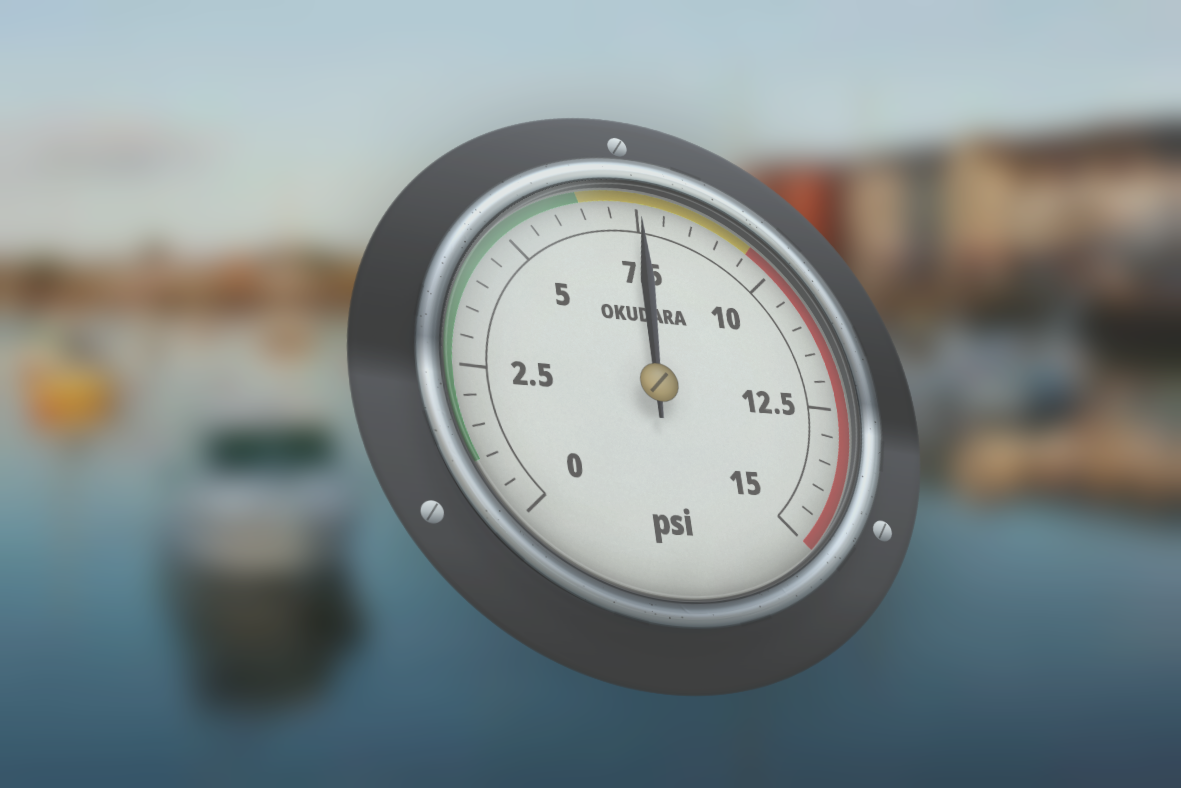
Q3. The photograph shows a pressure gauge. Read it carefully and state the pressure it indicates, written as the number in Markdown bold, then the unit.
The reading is **7.5** psi
